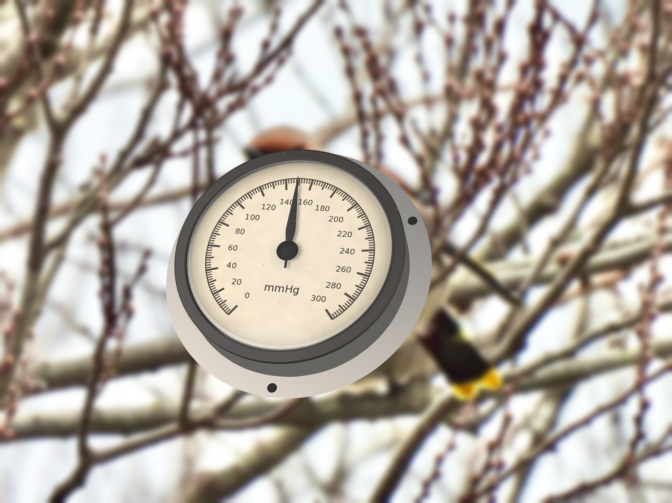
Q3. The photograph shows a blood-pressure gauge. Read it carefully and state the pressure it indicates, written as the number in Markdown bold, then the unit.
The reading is **150** mmHg
